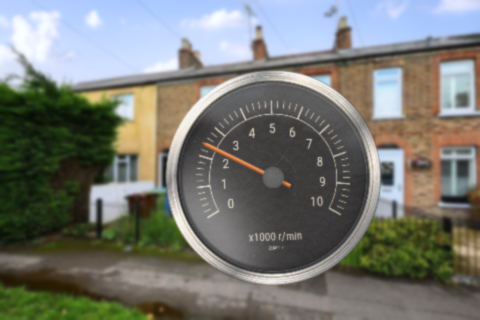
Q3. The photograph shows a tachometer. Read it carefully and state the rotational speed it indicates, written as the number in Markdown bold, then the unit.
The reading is **2400** rpm
